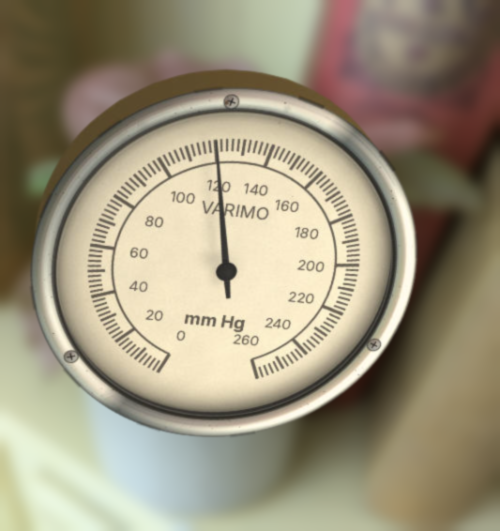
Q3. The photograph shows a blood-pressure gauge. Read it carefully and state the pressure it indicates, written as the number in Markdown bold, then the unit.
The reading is **120** mmHg
